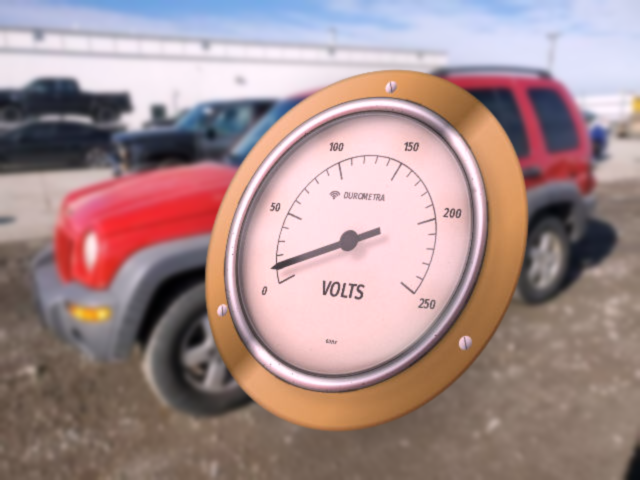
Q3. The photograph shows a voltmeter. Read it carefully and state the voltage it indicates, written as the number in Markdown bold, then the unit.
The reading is **10** V
